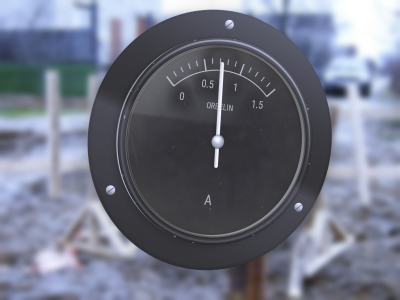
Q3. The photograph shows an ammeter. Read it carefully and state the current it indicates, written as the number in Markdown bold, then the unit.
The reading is **0.7** A
